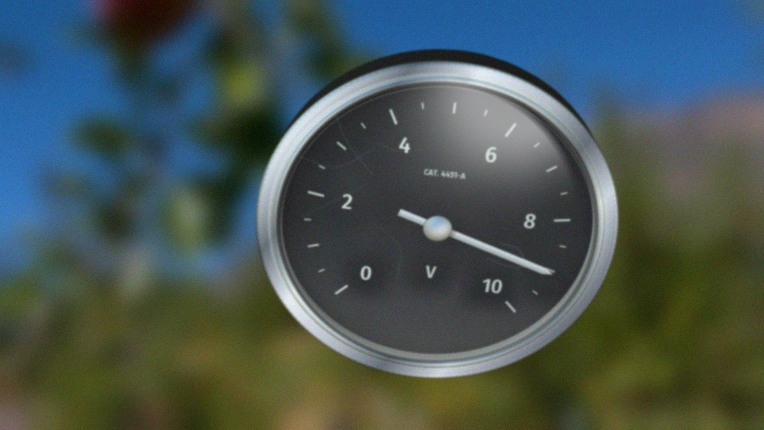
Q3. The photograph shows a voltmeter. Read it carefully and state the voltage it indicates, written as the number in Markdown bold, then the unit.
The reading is **9** V
